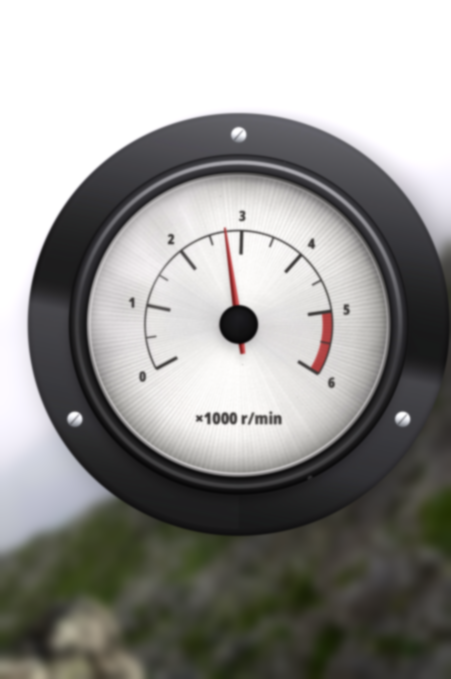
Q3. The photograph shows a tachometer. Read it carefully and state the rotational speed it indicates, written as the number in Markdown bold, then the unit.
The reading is **2750** rpm
